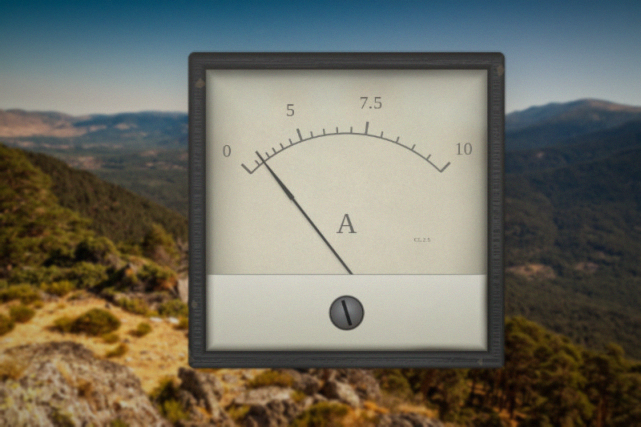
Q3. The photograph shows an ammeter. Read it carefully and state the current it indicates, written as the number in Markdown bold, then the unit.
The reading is **2.5** A
